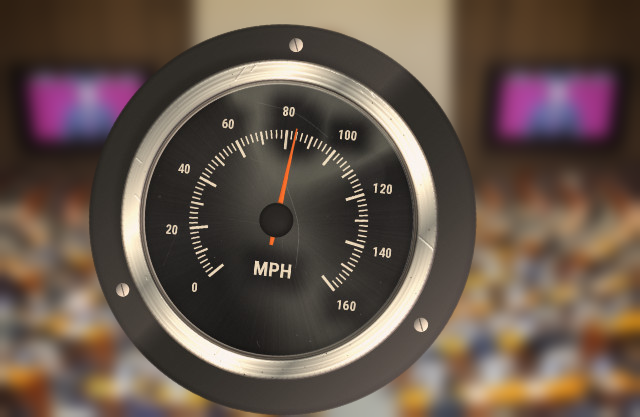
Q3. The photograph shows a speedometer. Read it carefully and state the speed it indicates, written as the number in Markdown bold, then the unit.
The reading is **84** mph
